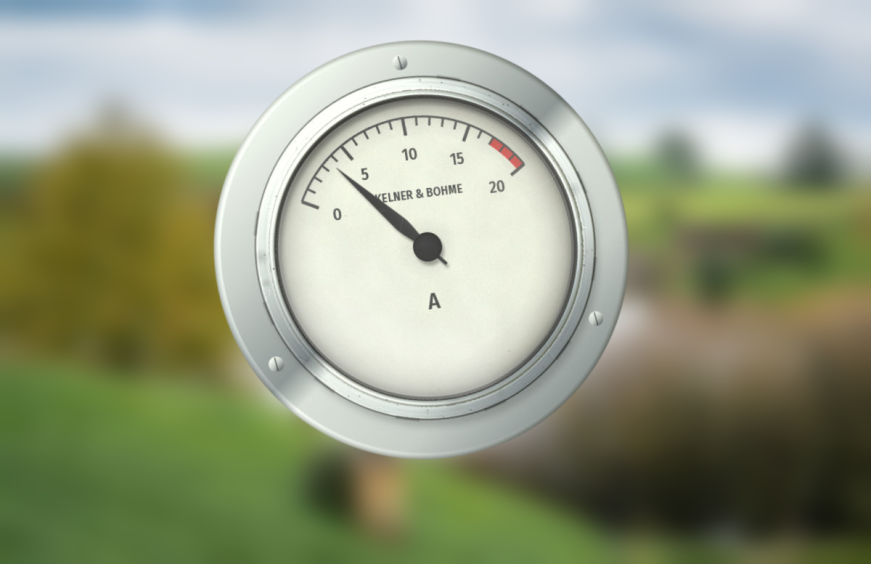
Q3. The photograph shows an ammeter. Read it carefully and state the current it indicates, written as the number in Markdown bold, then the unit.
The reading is **3.5** A
